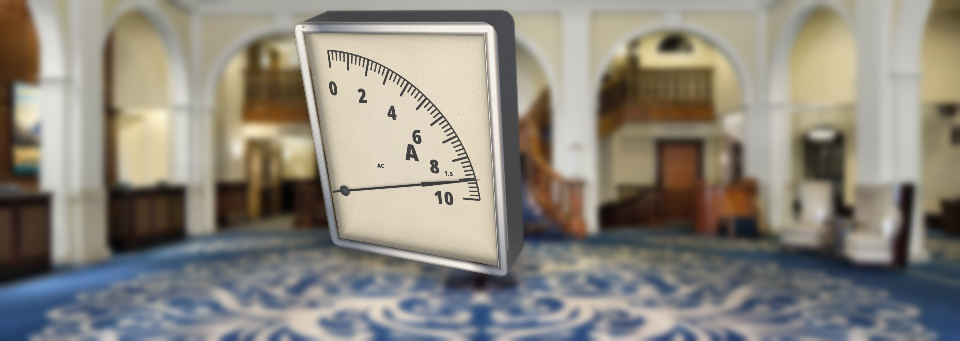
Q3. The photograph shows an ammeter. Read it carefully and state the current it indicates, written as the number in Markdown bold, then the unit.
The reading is **9** A
